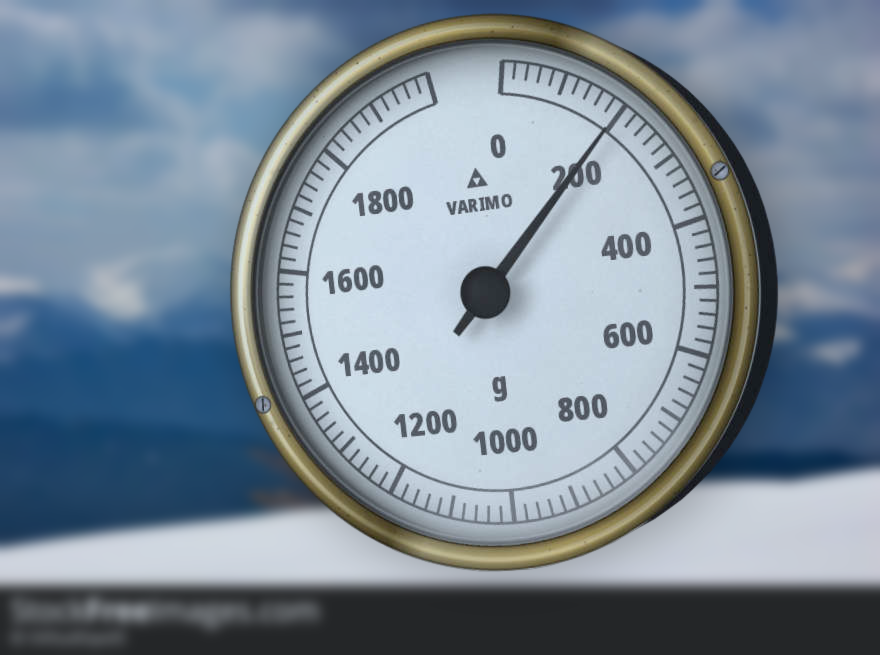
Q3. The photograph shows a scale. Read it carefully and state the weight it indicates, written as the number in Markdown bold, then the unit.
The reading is **200** g
